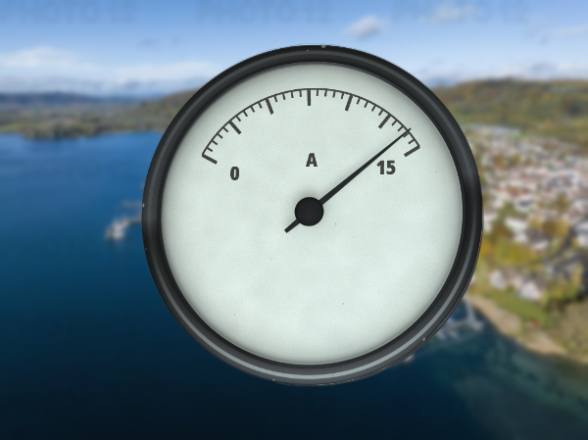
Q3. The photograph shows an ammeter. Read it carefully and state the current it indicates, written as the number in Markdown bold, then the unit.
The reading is **14** A
